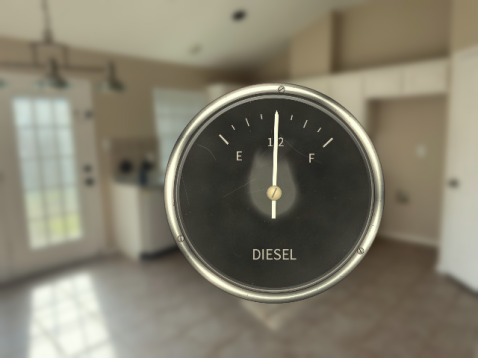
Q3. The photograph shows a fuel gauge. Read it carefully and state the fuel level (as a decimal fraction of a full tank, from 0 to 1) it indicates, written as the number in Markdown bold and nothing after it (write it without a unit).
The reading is **0.5**
